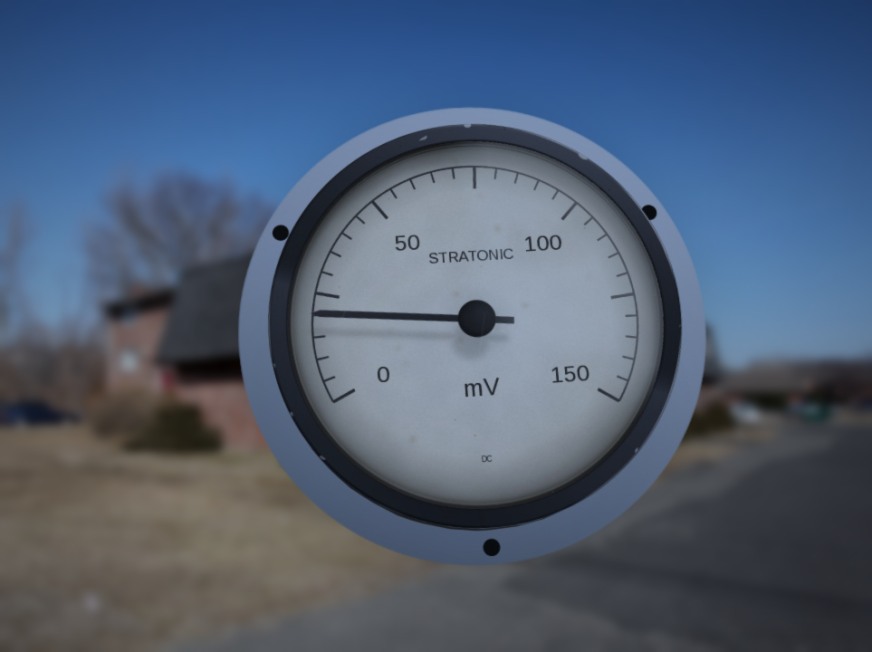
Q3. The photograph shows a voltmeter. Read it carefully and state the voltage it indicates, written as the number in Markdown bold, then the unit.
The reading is **20** mV
